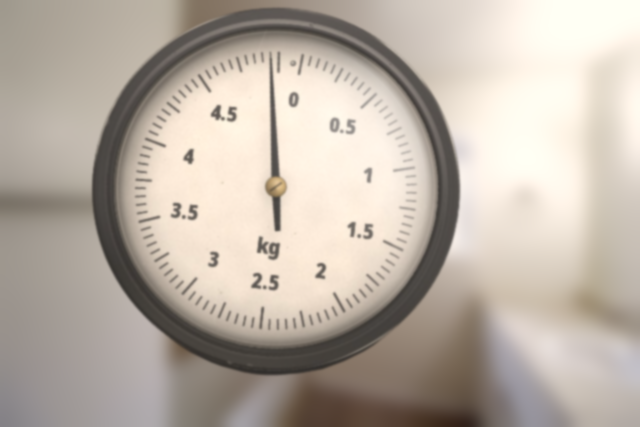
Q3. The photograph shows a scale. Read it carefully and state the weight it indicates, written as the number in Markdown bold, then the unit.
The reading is **4.95** kg
